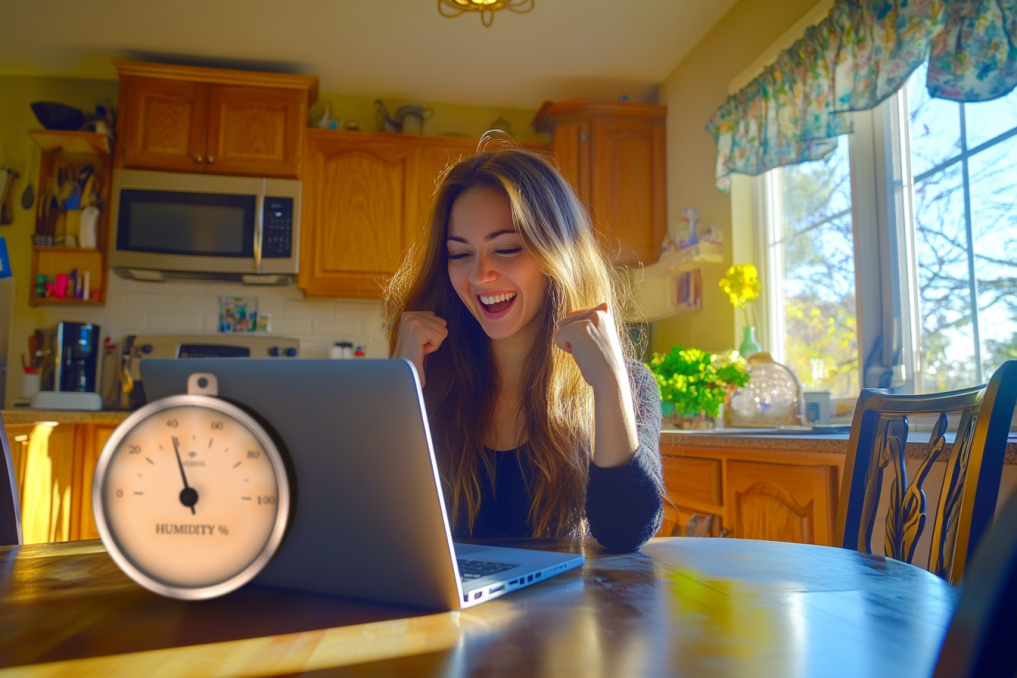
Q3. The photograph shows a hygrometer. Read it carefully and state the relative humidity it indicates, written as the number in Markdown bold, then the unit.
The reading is **40** %
